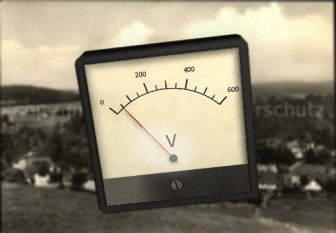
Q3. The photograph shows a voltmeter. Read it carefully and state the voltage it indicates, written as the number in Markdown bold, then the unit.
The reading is **50** V
